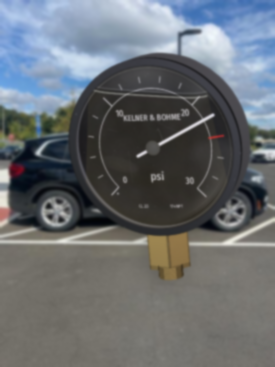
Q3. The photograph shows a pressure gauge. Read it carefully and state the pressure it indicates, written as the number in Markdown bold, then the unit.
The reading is **22** psi
